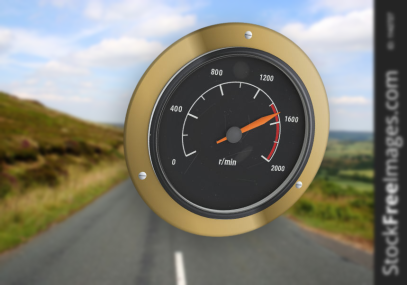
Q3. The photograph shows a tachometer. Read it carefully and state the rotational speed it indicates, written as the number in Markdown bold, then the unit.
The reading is **1500** rpm
